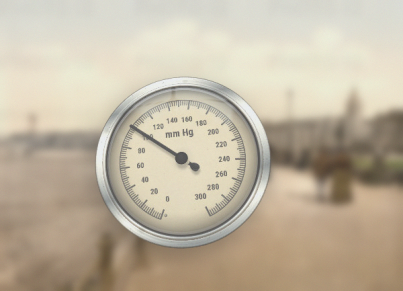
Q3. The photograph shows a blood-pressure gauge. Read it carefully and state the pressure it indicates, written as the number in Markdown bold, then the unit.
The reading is **100** mmHg
